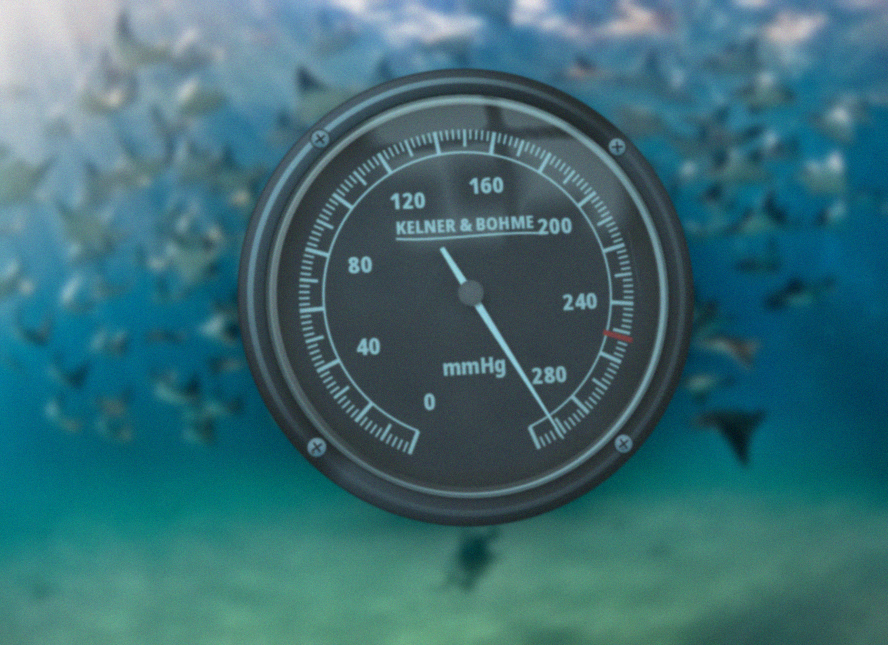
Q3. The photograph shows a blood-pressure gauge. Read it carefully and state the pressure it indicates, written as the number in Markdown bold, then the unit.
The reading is **292** mmHg
